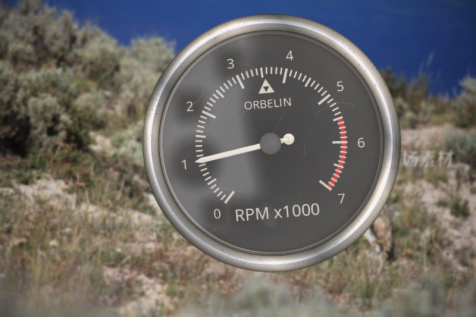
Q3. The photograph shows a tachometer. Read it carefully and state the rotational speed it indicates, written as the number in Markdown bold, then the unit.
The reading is **1000** rpm
